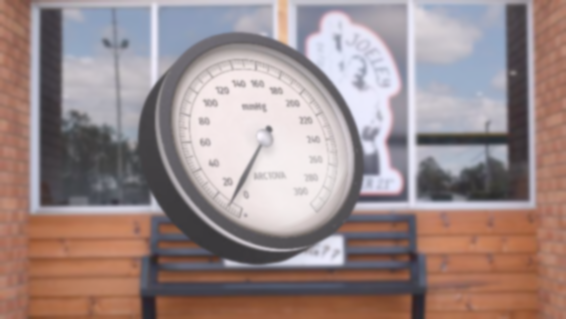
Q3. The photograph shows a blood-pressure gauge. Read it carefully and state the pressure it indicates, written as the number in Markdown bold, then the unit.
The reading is **10** mmHg
